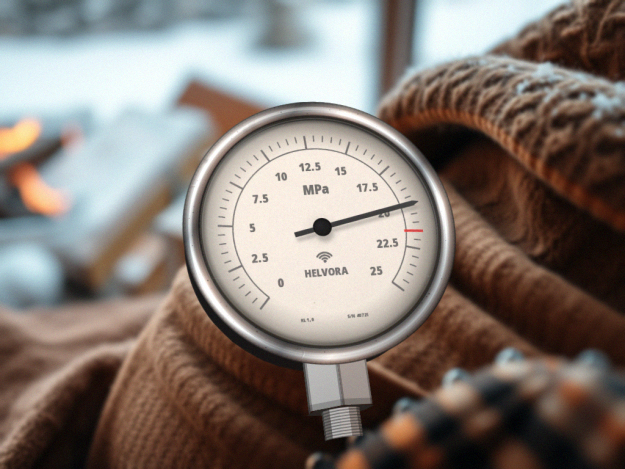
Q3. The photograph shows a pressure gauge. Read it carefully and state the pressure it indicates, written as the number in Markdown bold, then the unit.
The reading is **20** MPa
